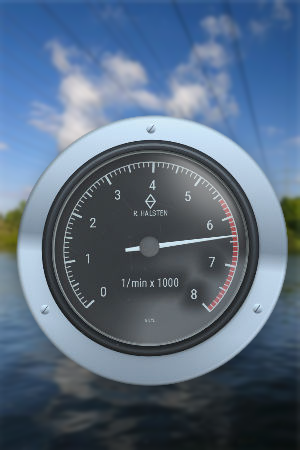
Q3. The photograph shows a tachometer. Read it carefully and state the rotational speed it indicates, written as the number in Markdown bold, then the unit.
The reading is **6400** rpm
